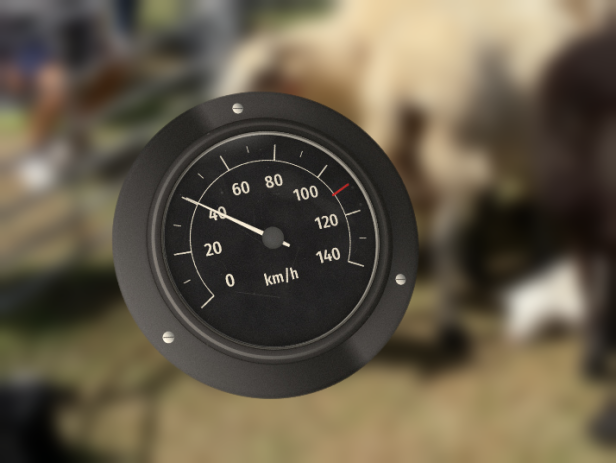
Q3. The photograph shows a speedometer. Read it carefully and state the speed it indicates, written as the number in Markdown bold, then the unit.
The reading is **40** km/h
